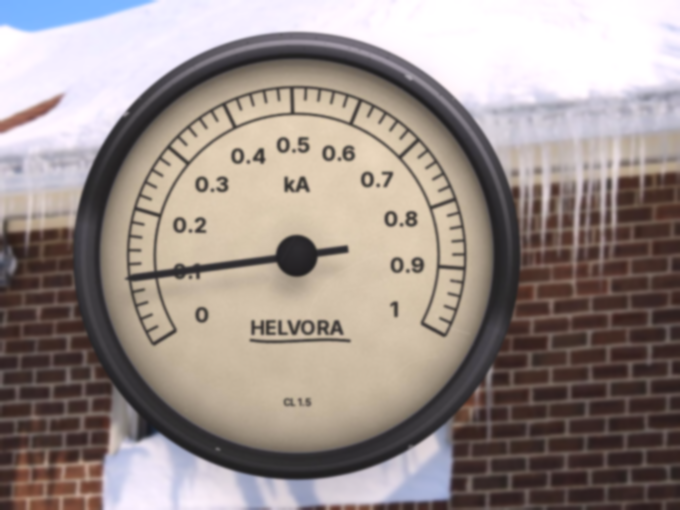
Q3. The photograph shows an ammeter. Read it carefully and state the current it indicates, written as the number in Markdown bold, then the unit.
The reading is **0.1** kA
